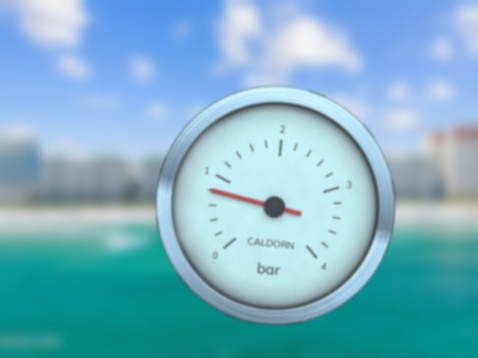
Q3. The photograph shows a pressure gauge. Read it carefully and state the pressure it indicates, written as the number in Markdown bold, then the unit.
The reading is **0.8** bar
